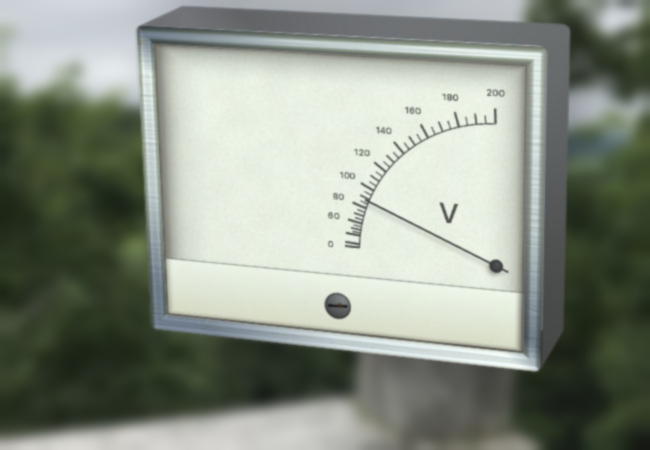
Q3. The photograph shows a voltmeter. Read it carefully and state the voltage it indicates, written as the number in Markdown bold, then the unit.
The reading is **90** V
